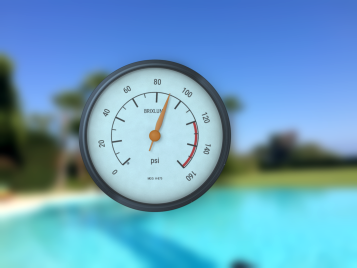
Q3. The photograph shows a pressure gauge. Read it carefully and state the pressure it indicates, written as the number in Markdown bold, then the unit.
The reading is **90** psi
